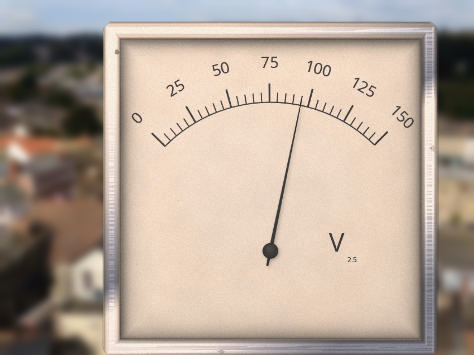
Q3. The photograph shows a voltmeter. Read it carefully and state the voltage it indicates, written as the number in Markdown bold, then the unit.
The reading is **95** V
